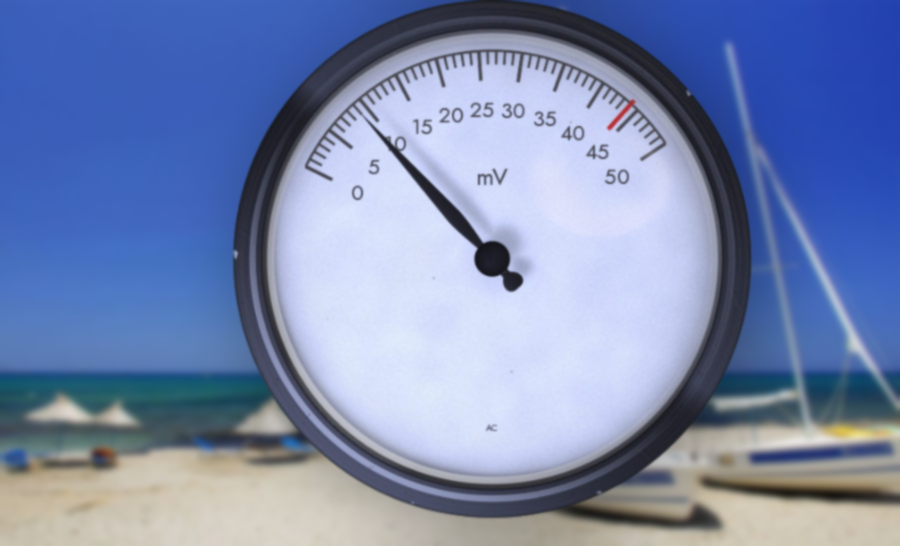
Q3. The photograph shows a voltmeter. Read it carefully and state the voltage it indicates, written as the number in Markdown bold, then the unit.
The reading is **9** mV
